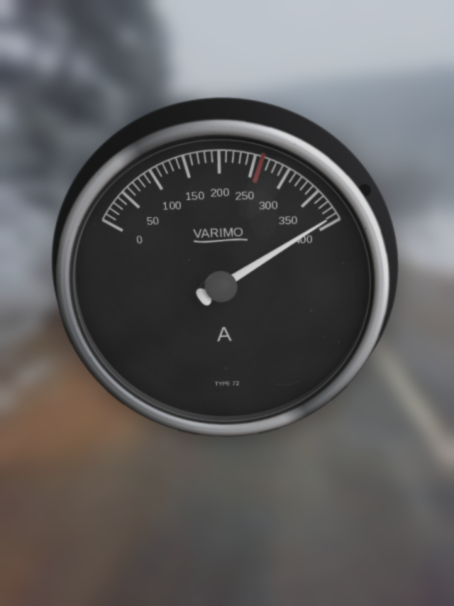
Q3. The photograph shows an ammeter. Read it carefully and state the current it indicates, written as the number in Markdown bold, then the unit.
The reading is **390** A
